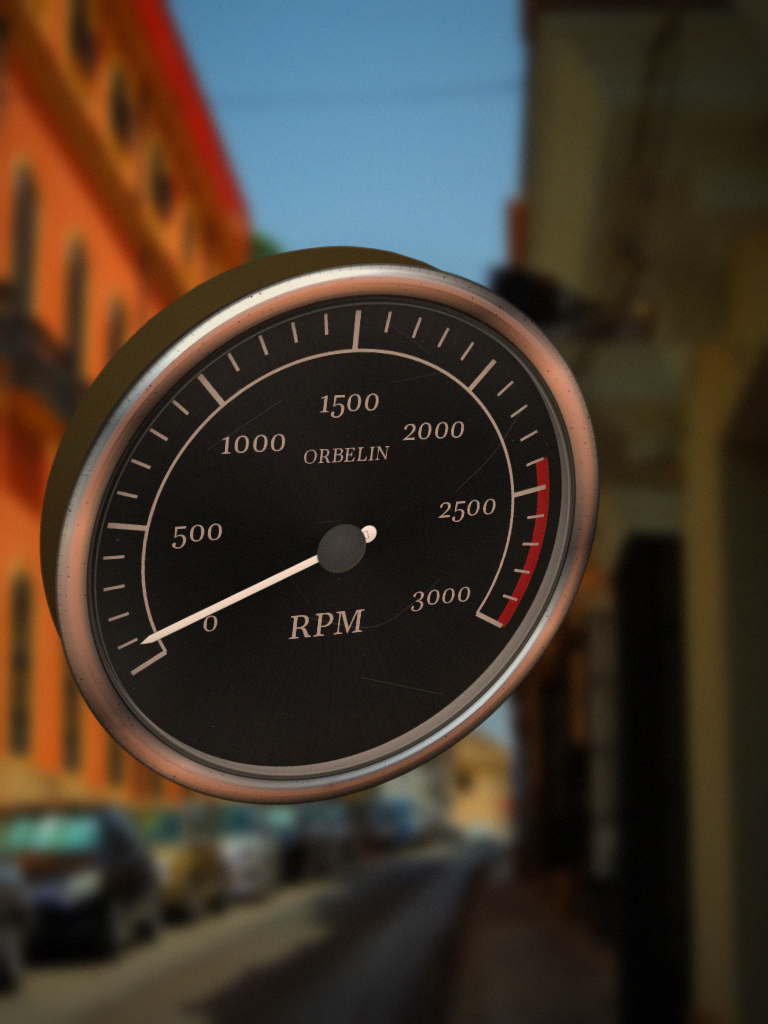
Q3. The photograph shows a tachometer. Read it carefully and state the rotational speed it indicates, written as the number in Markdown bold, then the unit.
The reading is **100** rpm
